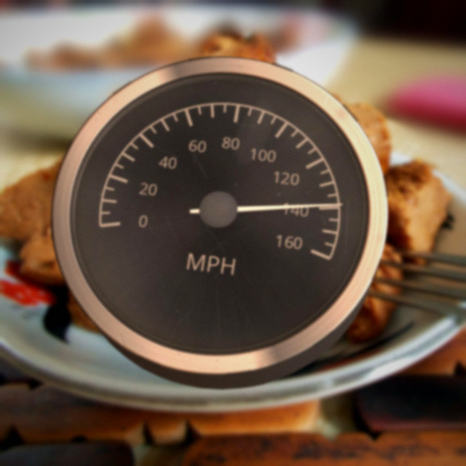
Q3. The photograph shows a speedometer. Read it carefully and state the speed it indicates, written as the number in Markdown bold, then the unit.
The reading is **140** mph
